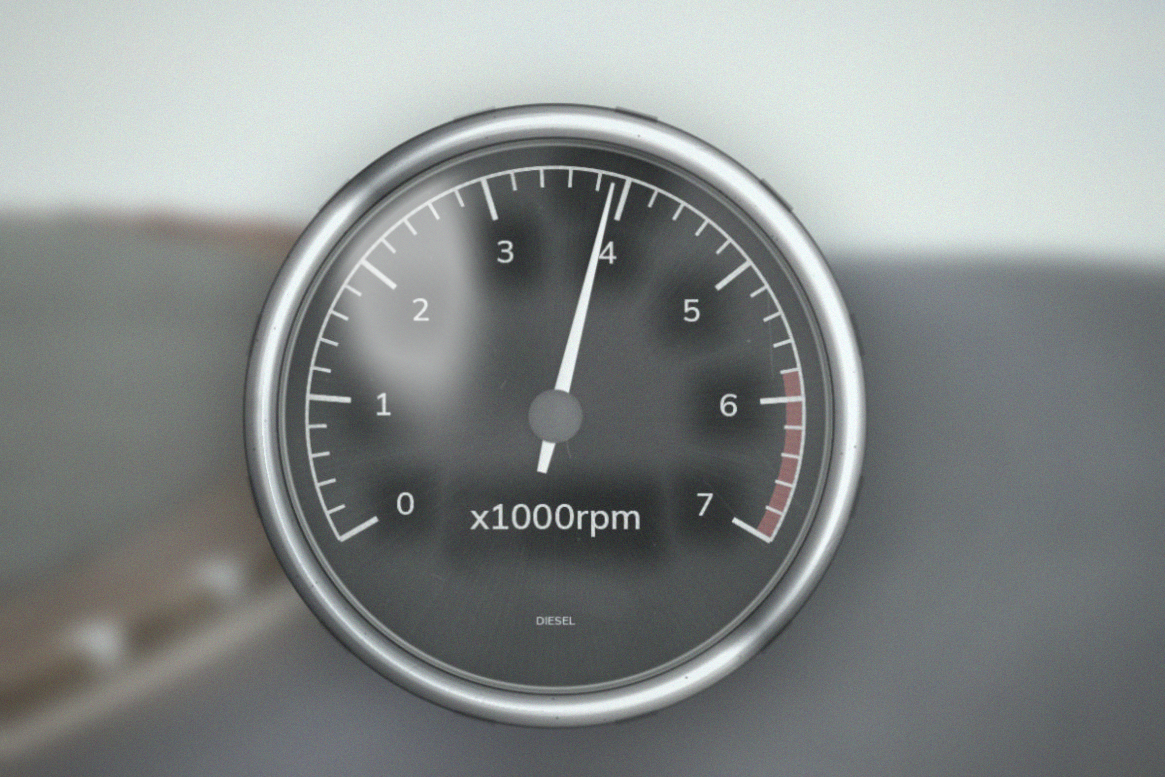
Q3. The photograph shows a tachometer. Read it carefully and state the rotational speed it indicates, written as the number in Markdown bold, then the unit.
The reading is **3900** rpm
